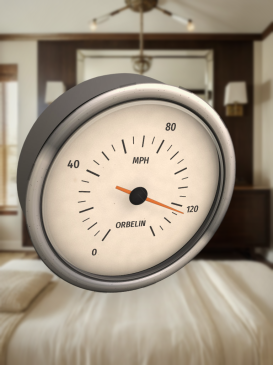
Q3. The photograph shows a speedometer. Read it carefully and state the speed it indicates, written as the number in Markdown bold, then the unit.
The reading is **122.5** mph
